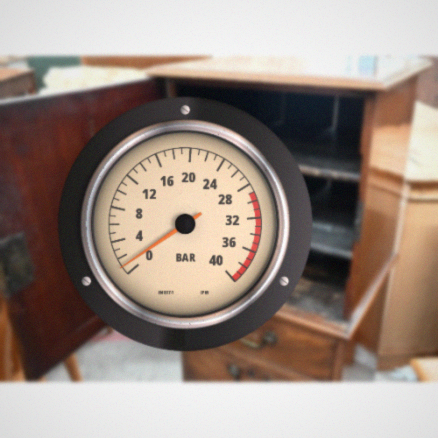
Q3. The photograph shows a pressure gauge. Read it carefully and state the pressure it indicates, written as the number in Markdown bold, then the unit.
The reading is **1** bar
